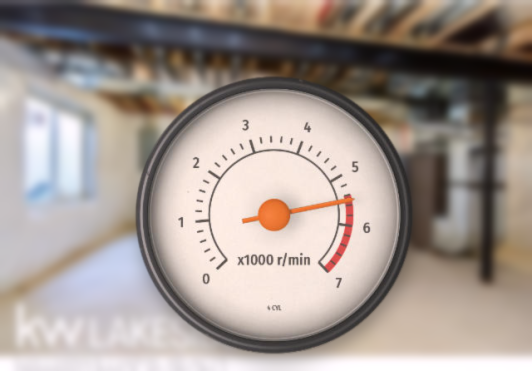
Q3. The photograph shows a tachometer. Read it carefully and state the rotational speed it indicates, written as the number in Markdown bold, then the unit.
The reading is **5500** rpm
